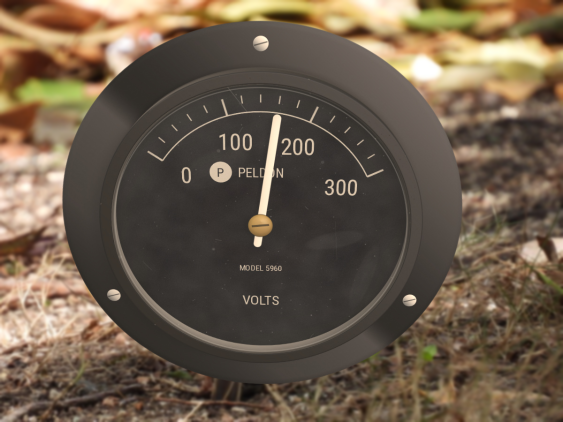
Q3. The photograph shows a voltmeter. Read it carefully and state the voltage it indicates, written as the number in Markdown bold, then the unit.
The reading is **160** V
